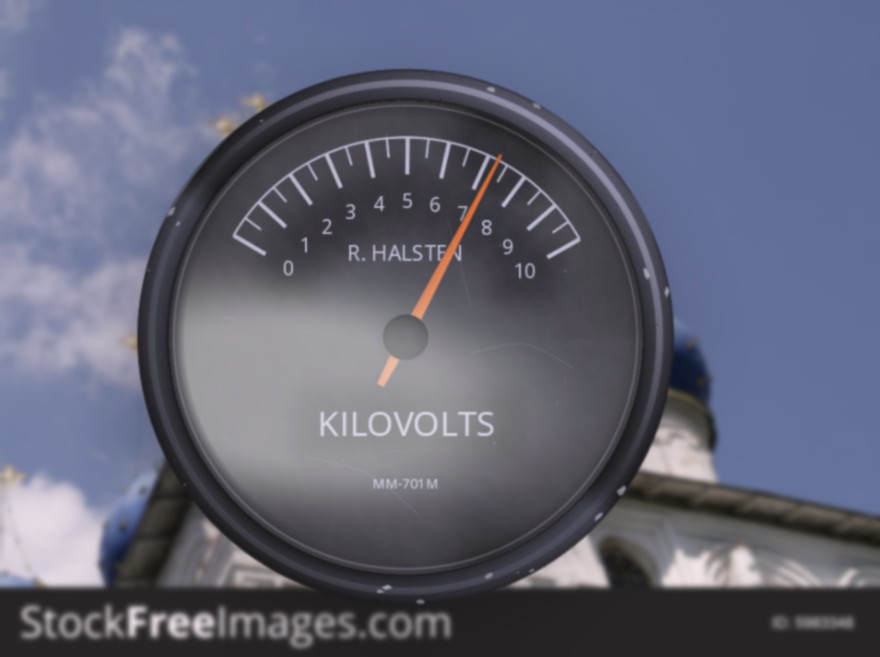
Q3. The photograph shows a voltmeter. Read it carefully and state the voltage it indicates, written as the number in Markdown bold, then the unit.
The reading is **7.25** kV
